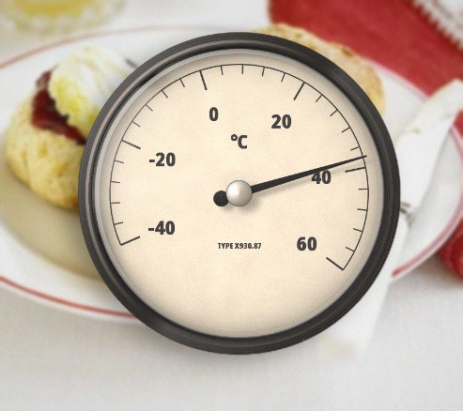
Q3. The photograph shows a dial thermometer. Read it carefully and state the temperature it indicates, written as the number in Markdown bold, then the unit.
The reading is **38** °C
